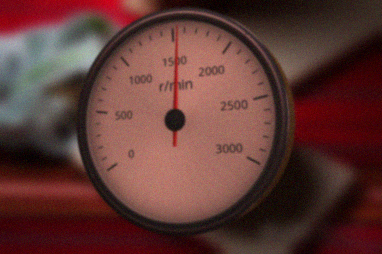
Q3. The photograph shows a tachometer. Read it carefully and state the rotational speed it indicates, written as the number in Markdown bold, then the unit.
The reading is **1550** rpm
